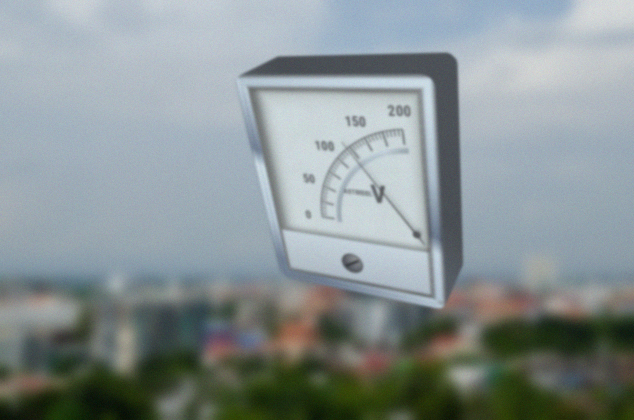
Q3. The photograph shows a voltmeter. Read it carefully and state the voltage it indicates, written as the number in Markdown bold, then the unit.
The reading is **125** V
